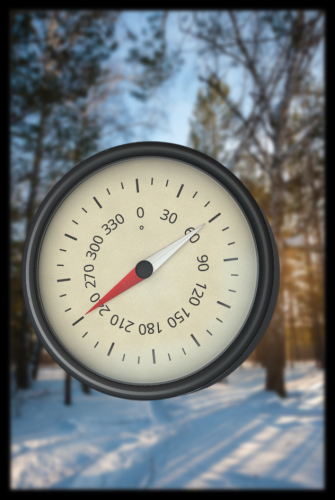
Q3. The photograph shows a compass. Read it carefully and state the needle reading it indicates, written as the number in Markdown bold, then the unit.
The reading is **240** °
